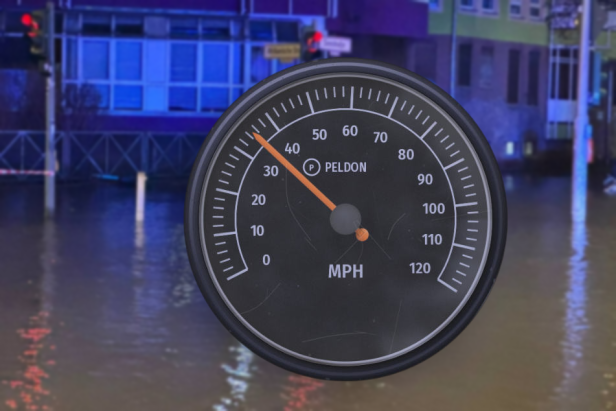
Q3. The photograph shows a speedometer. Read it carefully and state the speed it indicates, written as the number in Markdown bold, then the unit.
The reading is **35** mph
